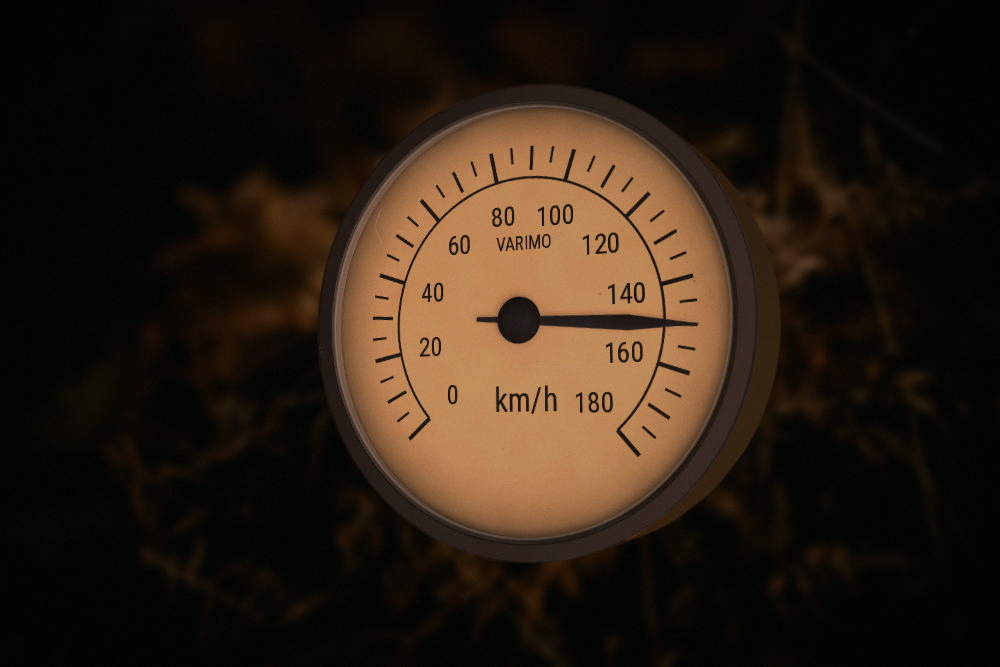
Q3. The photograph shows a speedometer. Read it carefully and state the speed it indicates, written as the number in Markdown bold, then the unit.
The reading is **150** km/h
